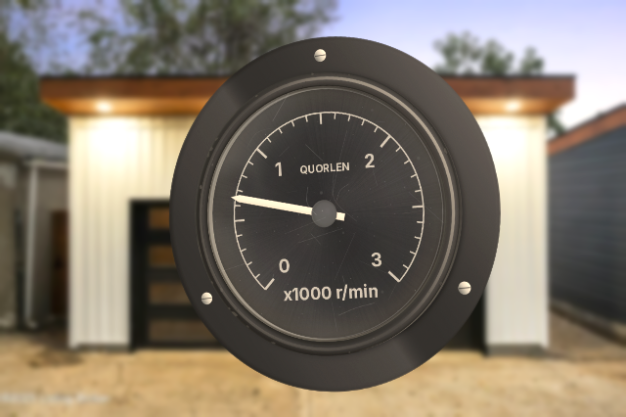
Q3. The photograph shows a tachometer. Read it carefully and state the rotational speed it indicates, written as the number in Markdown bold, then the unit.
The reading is **650** rpm
